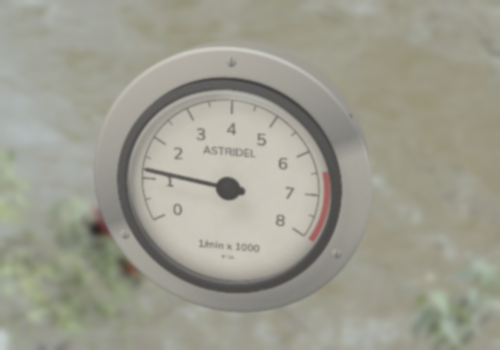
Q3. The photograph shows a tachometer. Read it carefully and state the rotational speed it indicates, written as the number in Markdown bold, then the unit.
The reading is **1250** rpm
